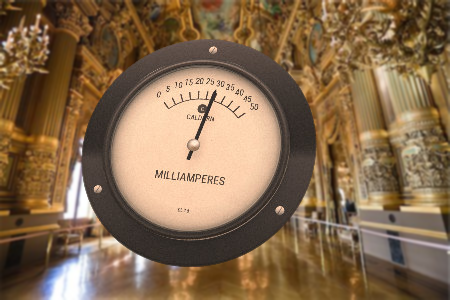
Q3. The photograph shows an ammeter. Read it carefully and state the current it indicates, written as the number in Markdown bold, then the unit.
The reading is **30** mA
